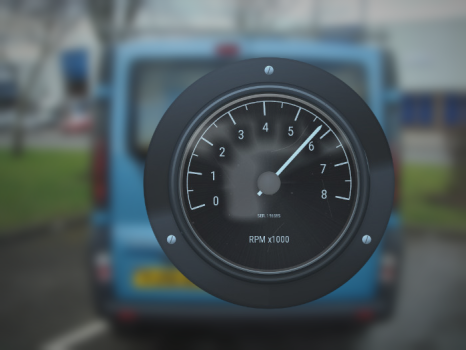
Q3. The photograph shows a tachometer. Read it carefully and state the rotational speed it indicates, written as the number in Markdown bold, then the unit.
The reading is **5750** rpm
